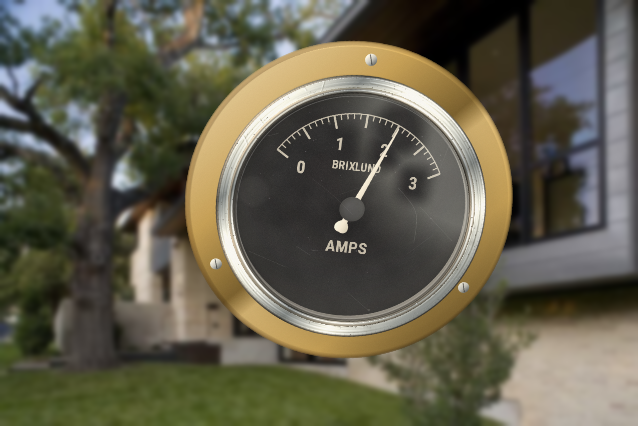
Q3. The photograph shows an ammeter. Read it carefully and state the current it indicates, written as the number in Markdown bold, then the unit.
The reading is **2** A
